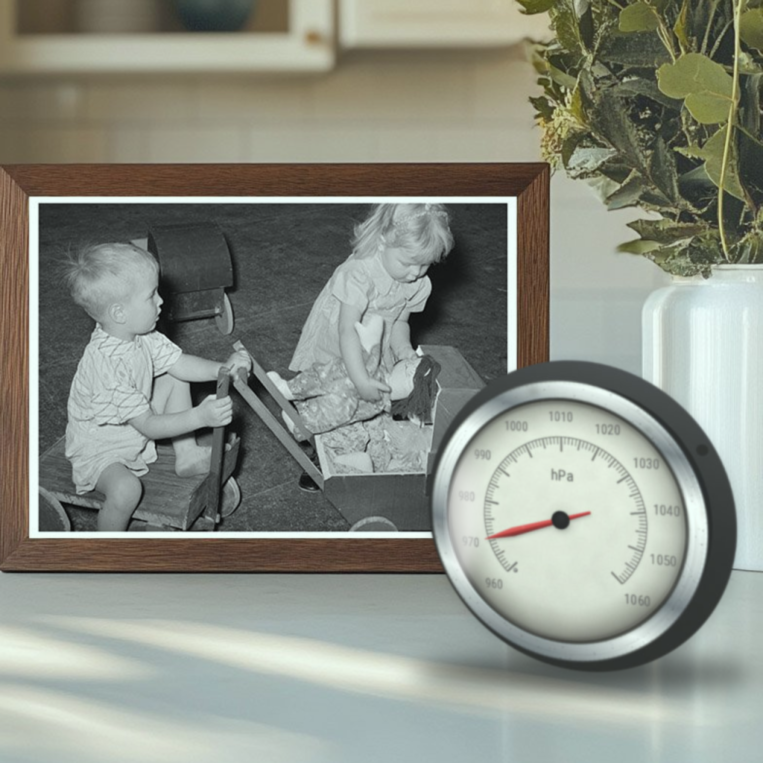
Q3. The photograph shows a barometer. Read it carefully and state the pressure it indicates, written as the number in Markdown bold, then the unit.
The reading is **970** hPa
